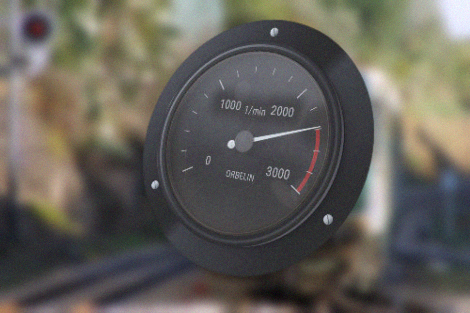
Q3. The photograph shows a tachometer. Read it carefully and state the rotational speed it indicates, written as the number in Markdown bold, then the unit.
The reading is **2400** rpm
